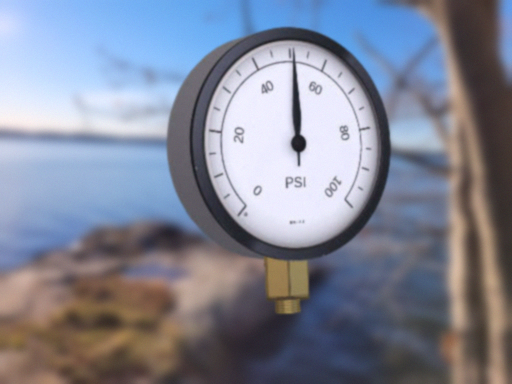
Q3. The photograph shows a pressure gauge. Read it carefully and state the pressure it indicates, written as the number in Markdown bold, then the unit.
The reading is **50** psi
